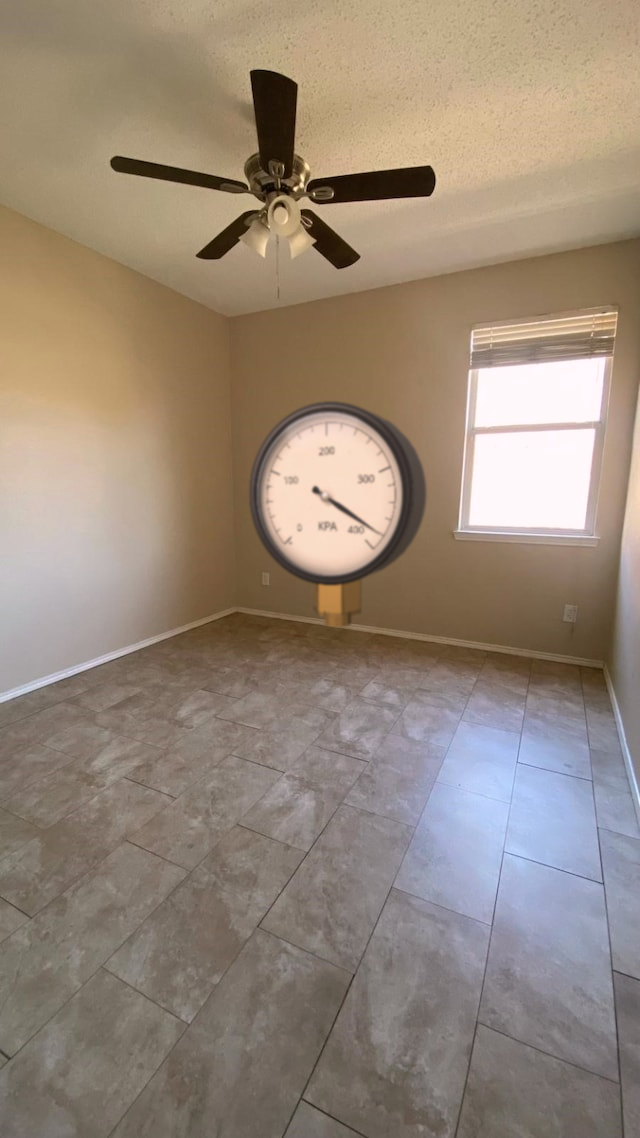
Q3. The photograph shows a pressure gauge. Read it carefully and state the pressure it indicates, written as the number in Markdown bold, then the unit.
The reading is **380** kPa
